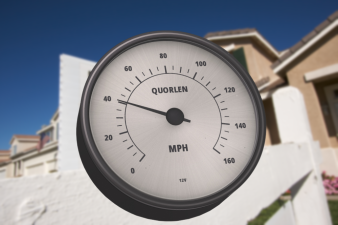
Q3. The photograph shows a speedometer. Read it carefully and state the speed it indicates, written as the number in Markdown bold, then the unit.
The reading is **40** mph
